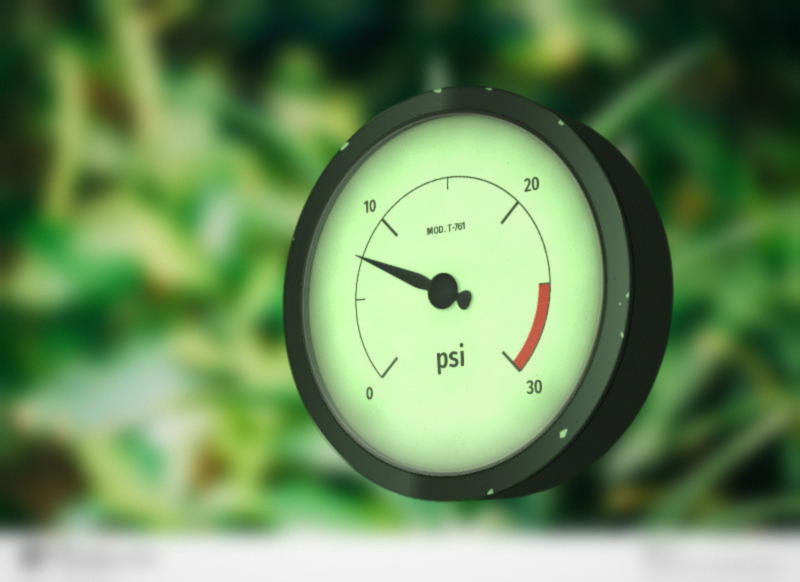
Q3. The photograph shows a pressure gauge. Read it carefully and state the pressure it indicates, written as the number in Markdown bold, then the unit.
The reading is **7.5** psi
